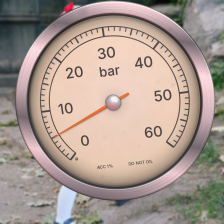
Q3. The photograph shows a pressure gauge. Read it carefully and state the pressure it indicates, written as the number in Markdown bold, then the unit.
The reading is **5** bar
